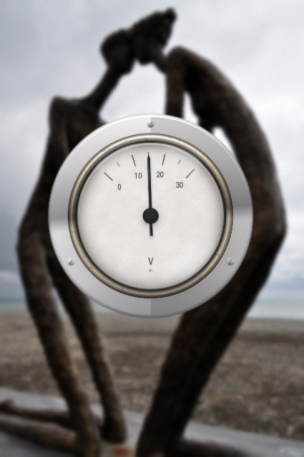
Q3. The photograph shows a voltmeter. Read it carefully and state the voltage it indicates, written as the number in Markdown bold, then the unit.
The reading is **15** V
